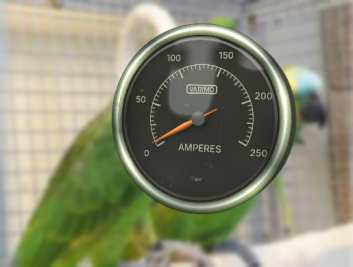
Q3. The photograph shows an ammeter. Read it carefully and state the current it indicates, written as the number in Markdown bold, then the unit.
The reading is **5** A
